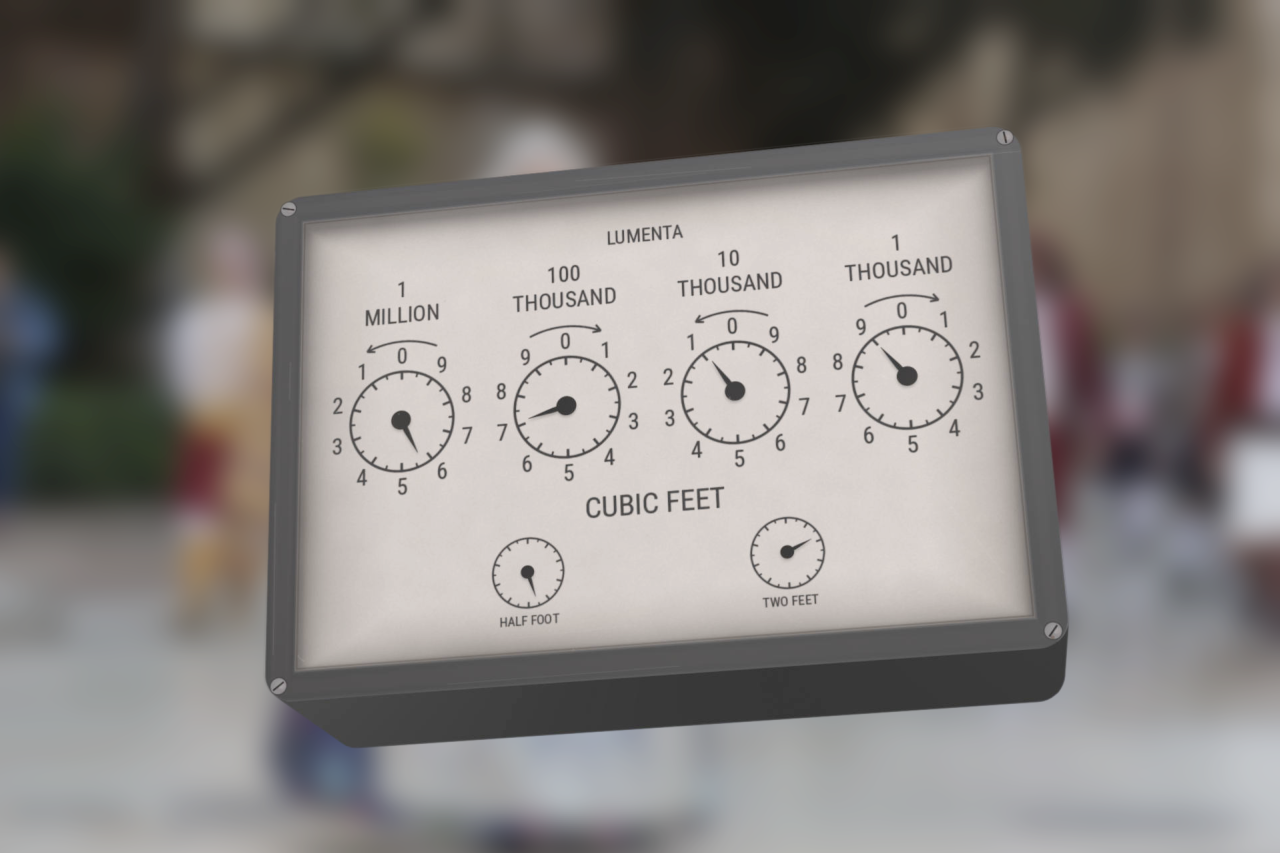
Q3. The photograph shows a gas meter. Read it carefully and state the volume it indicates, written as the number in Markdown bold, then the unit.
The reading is **570900** ft³
